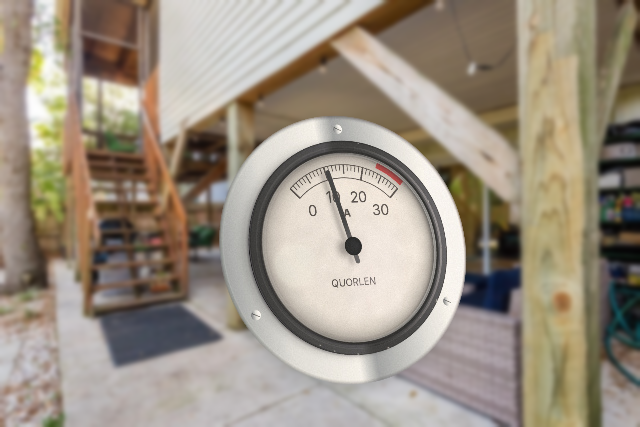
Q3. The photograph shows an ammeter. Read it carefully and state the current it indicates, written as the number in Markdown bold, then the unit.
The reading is **10** A
